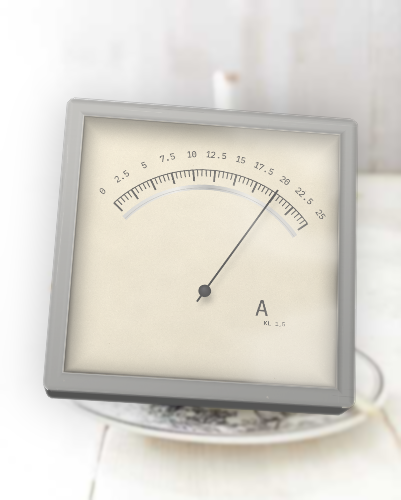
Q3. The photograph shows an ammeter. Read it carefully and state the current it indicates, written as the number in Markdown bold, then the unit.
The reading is **20** A
